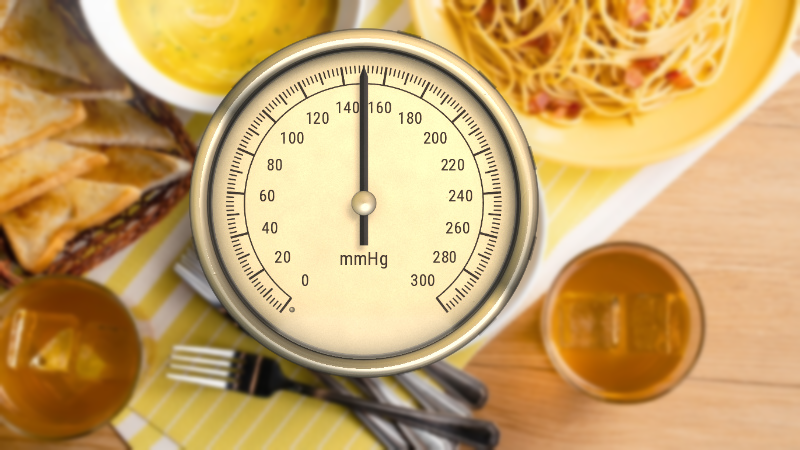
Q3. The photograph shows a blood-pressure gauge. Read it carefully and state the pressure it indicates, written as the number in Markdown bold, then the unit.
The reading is **150** mmHg
